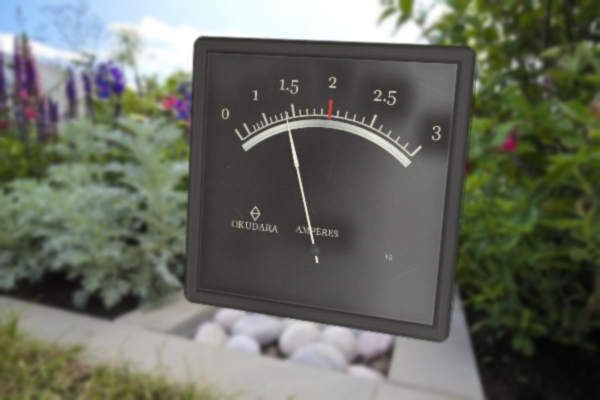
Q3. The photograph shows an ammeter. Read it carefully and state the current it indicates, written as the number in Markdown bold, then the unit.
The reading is **1.4** A
